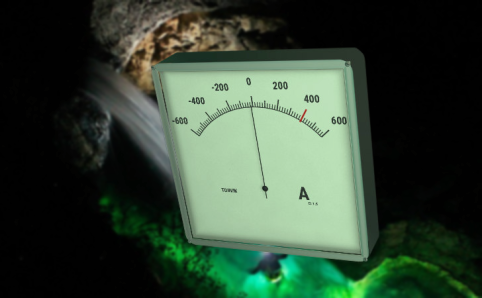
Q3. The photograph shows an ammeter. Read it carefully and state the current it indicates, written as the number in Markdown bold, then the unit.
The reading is **0** A
